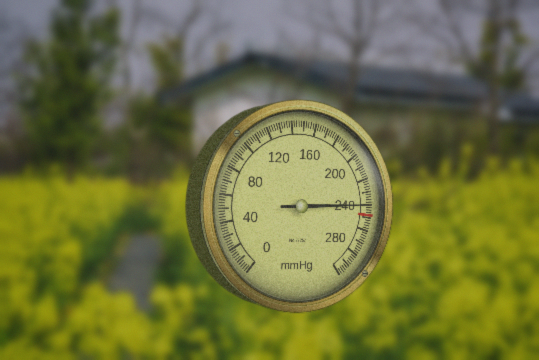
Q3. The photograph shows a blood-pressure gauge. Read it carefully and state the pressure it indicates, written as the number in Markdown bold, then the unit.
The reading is **240** mmHg
